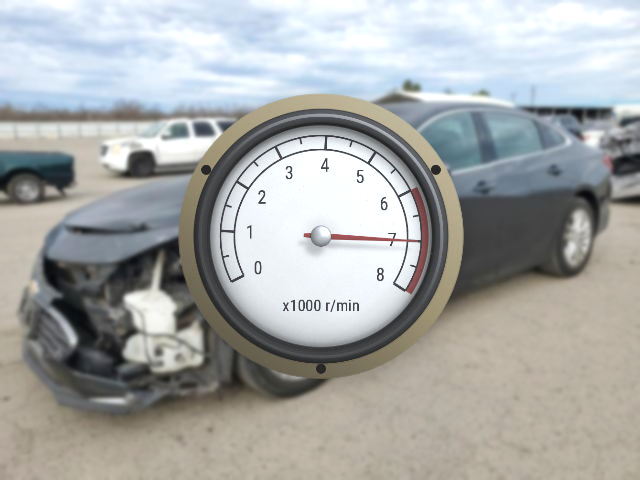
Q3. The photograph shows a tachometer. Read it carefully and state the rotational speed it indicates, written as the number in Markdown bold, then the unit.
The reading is **7000** rpm
